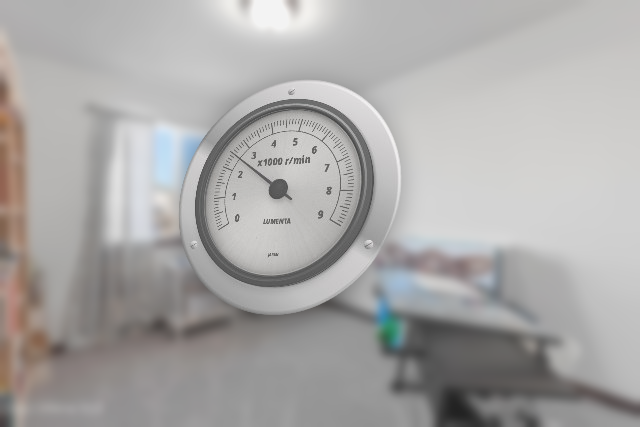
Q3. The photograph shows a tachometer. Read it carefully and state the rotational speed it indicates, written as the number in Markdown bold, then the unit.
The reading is **2500** rpm
